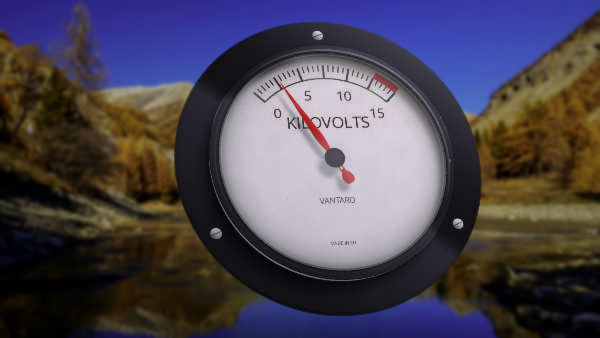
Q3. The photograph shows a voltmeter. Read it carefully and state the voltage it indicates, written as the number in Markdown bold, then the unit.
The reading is **2.5** kV
